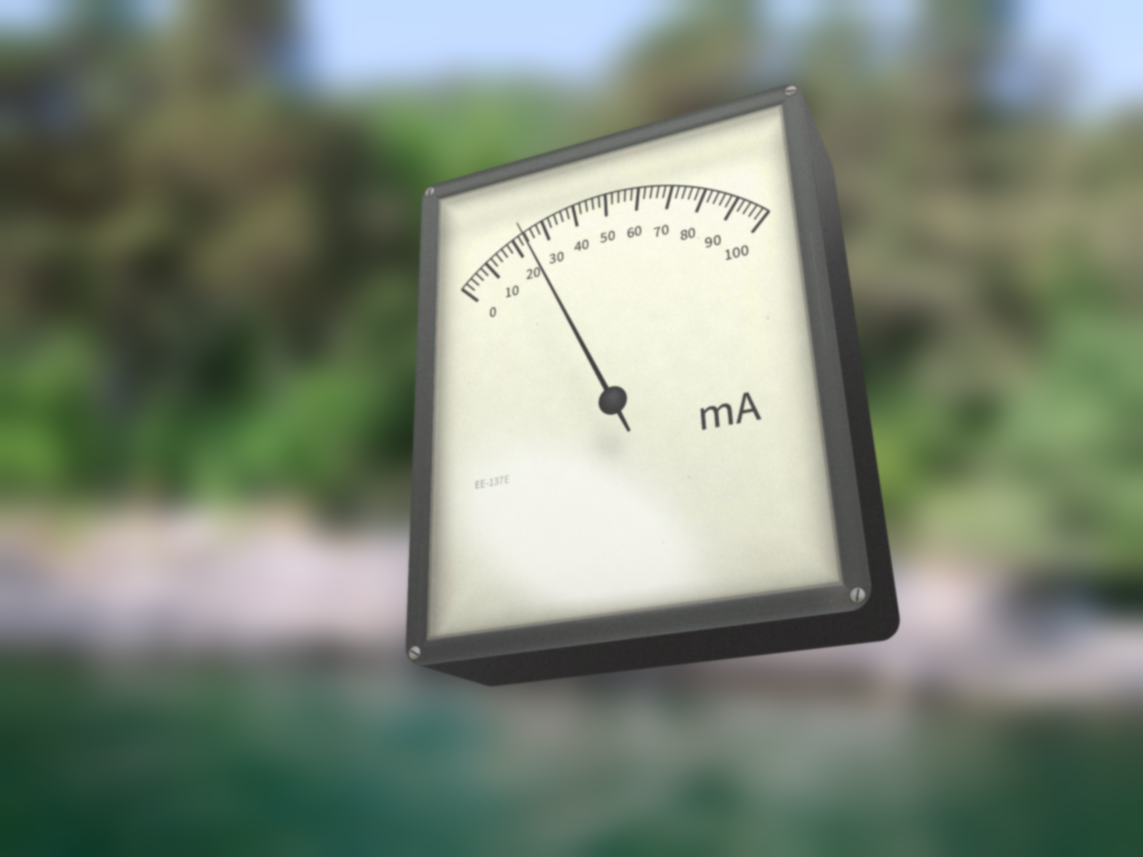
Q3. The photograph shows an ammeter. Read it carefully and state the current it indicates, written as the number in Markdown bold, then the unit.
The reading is **24** mA
